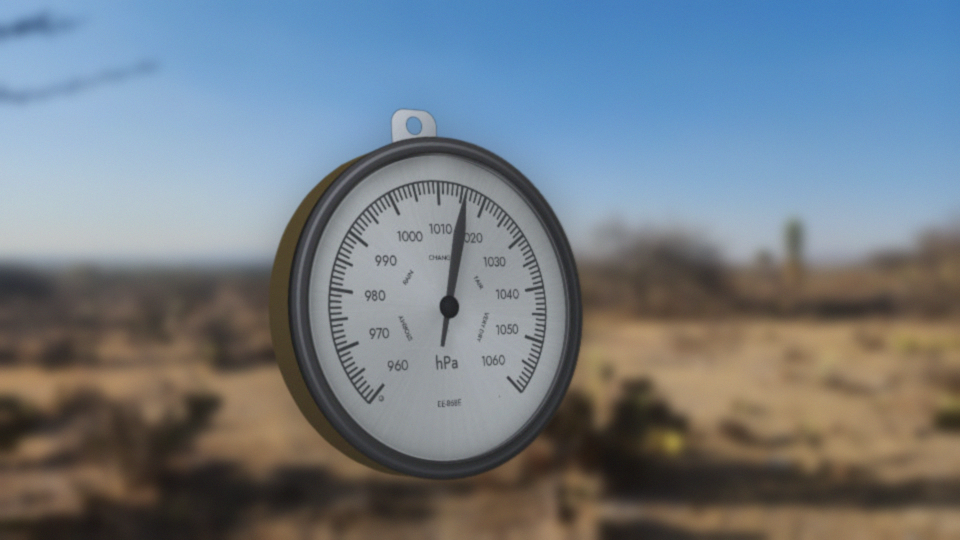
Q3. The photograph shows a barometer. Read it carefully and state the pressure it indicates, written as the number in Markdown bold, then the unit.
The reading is **1015** hPa
